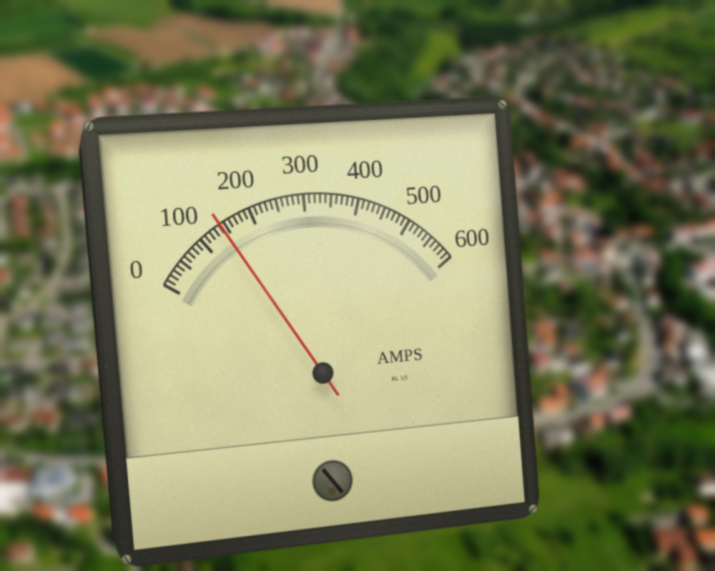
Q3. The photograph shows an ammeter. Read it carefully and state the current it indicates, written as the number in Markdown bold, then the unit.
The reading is **140** A
